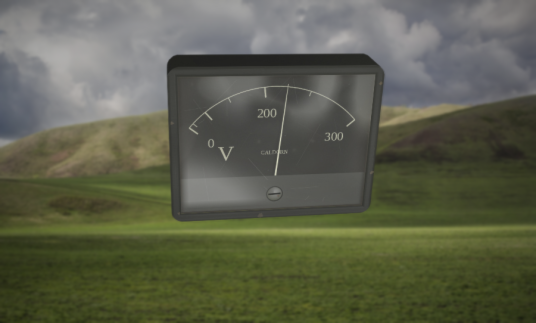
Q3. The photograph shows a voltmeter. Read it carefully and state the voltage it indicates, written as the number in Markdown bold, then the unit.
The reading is **225** V
